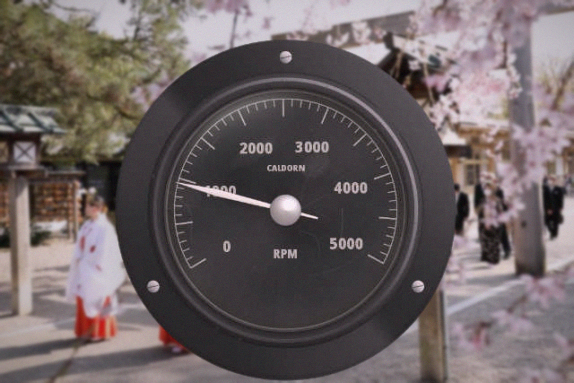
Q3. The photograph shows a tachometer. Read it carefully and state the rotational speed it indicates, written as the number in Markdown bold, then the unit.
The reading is **950** rpm
